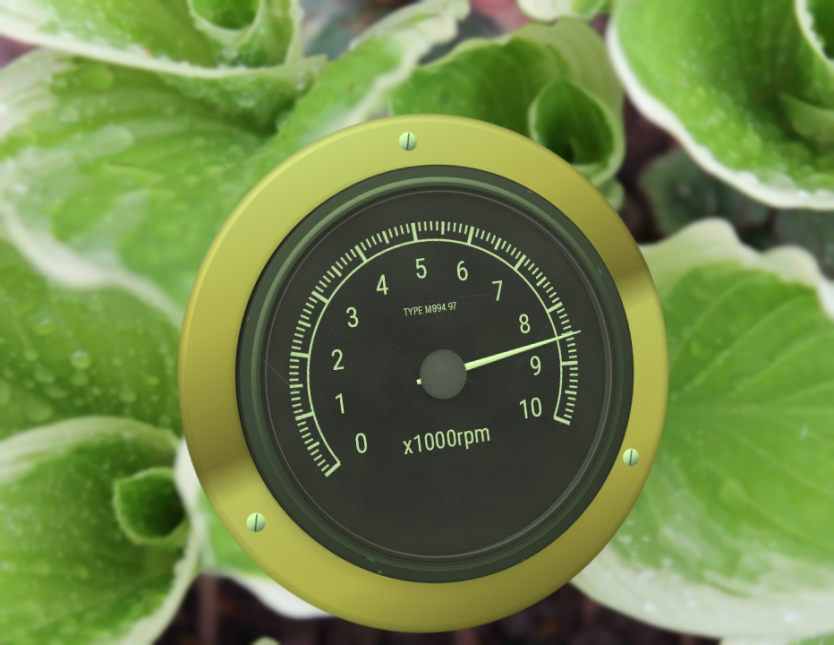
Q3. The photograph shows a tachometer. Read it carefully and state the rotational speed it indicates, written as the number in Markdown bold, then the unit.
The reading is **8500** rpm
